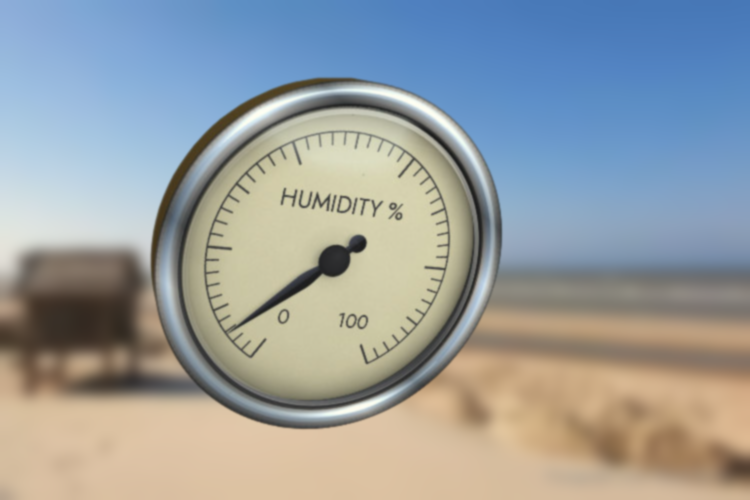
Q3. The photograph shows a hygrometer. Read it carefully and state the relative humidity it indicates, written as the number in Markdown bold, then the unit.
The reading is **6** %
